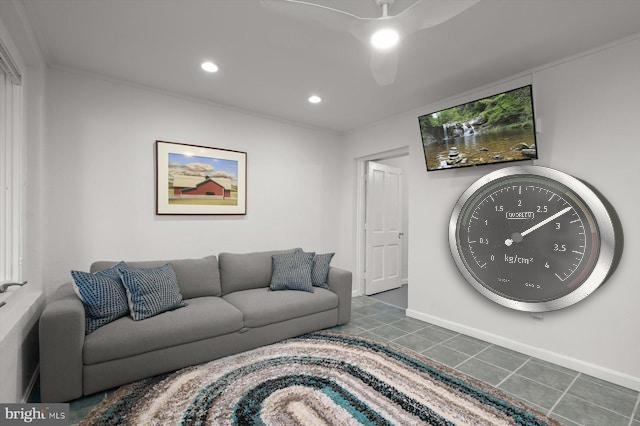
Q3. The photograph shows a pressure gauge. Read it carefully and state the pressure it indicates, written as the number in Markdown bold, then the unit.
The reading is **2.8** kg/cm²
